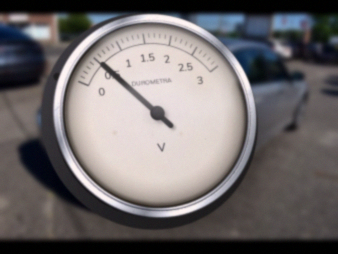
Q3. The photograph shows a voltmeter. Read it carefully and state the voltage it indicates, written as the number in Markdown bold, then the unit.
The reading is **0.5** V
